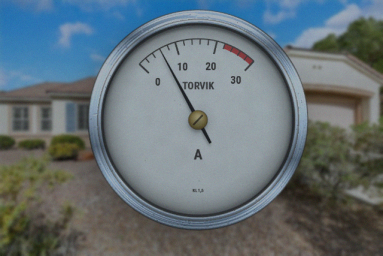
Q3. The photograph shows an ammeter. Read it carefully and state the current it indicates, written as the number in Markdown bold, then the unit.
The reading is **6** A
